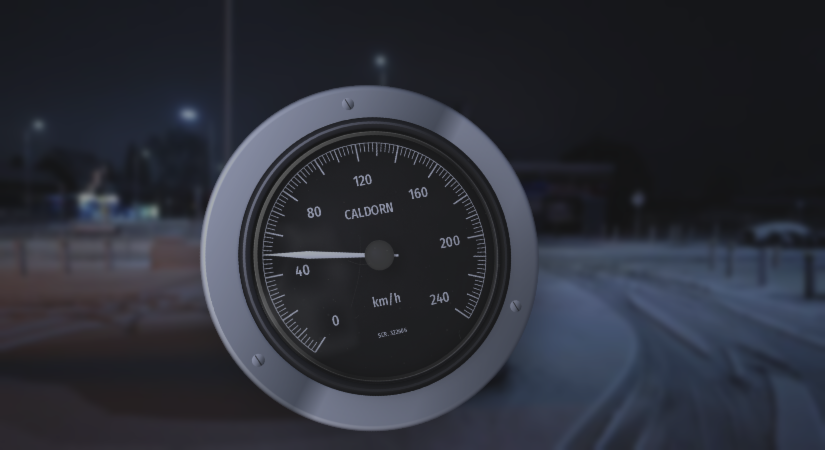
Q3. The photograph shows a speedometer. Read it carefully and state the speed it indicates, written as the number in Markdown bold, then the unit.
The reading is **50** km/h
